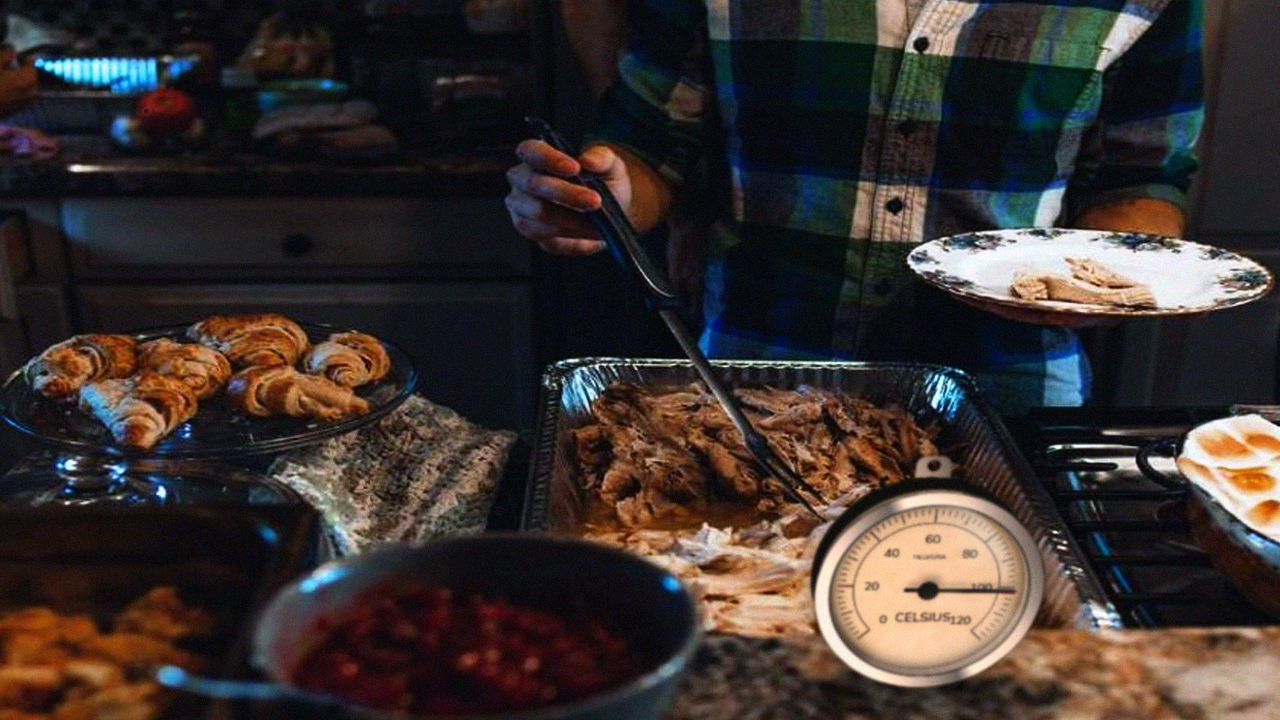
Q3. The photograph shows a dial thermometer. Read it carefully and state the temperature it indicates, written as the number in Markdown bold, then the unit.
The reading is **100** °C
